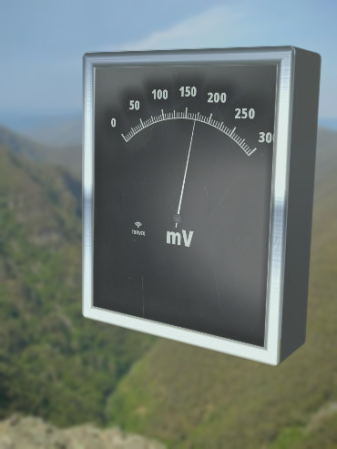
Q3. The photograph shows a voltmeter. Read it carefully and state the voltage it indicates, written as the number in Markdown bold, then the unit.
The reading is **175** mV
